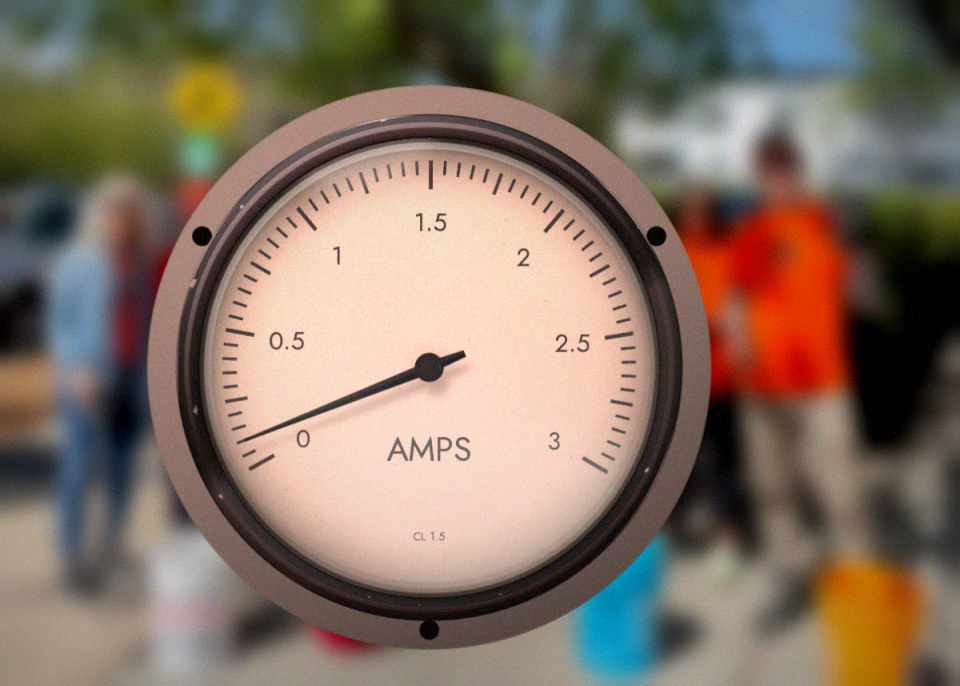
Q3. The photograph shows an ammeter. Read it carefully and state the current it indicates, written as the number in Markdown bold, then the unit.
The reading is **0.1** A
